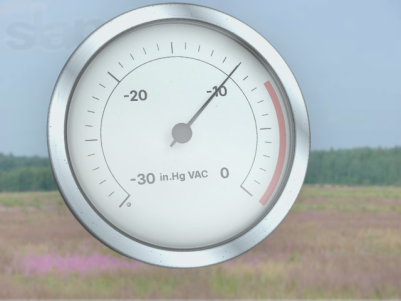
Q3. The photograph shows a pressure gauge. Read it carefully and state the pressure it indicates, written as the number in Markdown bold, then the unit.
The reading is **-10** inHg
